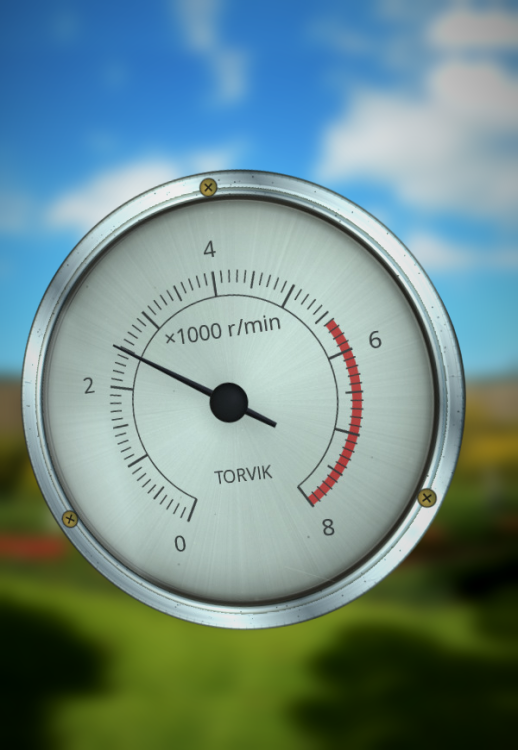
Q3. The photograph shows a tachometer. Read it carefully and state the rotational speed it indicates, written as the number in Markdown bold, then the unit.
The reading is **2500** rpm
